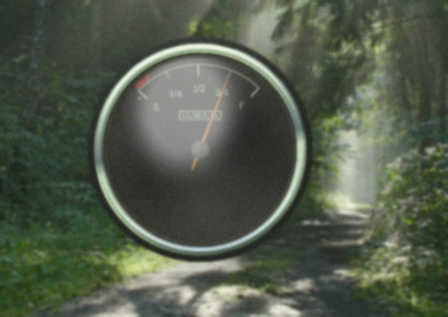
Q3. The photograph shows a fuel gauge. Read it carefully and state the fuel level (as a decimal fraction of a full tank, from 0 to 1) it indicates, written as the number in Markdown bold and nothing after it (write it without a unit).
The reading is **0.75**
